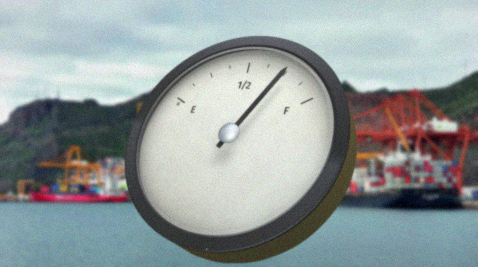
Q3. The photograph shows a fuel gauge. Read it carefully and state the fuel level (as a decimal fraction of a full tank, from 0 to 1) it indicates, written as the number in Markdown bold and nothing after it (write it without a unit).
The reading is **0.75**
